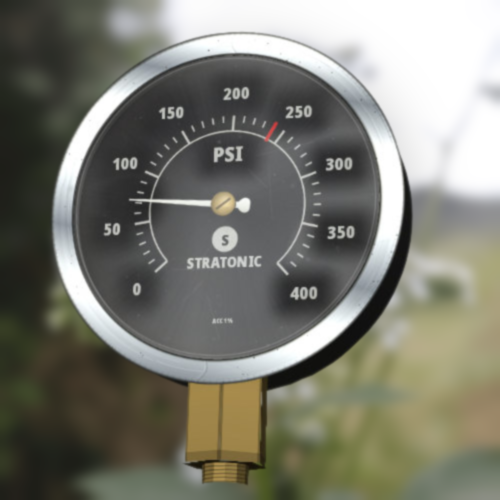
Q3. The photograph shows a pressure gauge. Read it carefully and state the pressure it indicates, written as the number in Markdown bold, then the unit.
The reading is **70** psi
